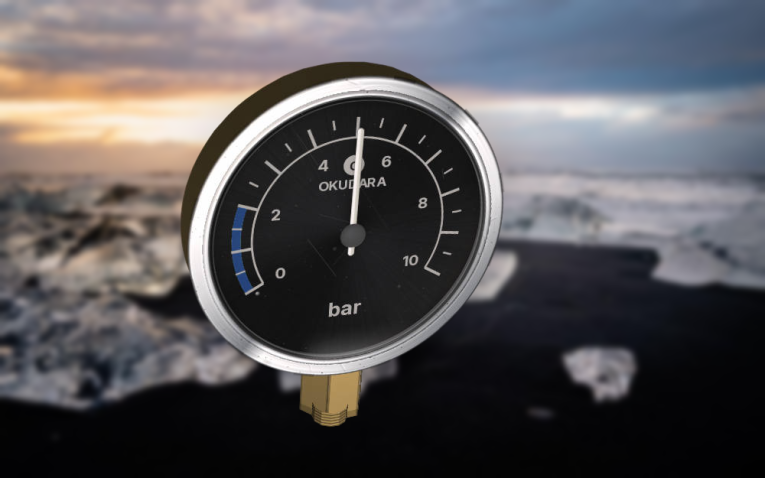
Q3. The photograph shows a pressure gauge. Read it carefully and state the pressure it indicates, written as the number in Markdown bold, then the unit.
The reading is **5** bar
